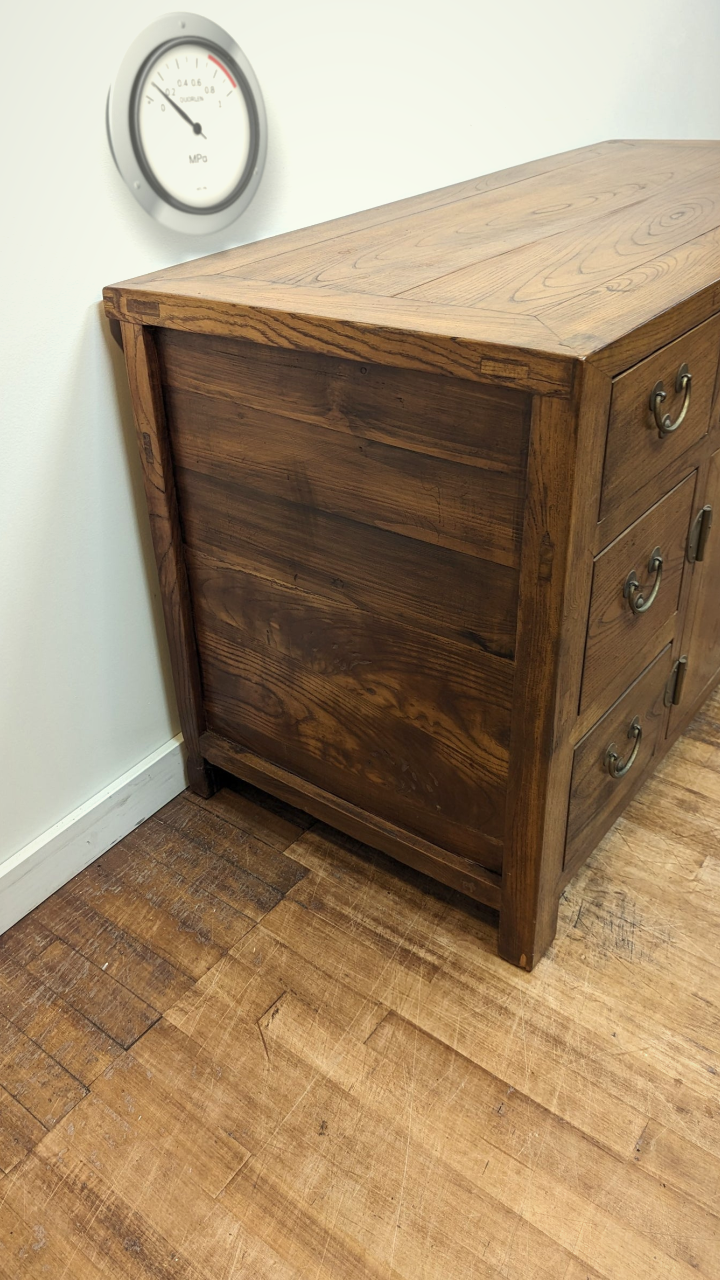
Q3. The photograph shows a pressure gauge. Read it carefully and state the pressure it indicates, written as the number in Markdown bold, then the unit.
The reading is **0.1** MPa
